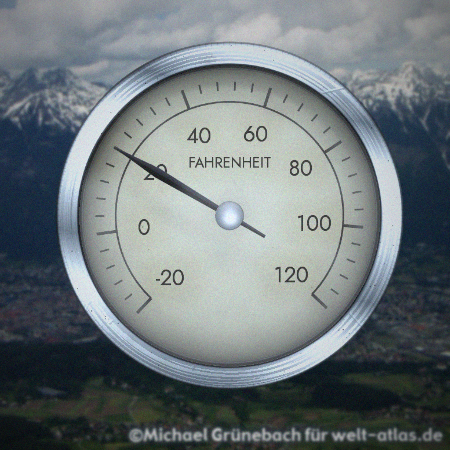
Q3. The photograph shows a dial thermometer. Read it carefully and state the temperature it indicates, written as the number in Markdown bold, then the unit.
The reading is **20** °F
